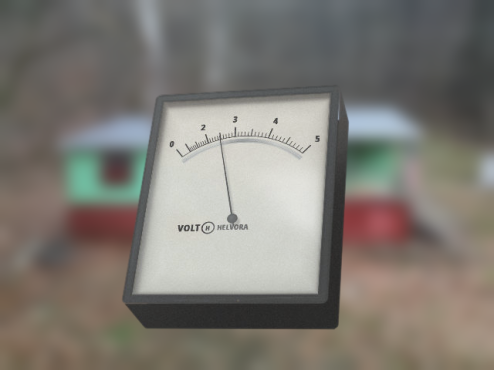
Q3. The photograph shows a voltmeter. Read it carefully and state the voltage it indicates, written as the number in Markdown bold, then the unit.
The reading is **2.5** V
